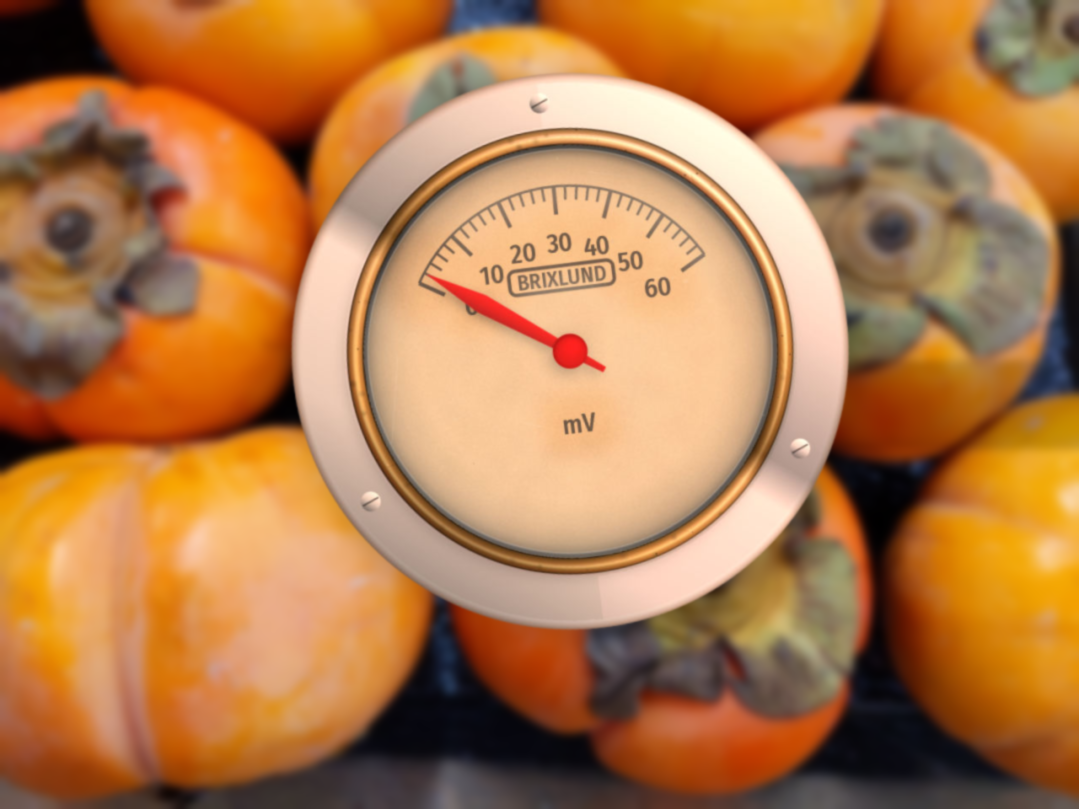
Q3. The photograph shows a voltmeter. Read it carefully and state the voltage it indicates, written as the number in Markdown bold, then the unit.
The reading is **2** mV
